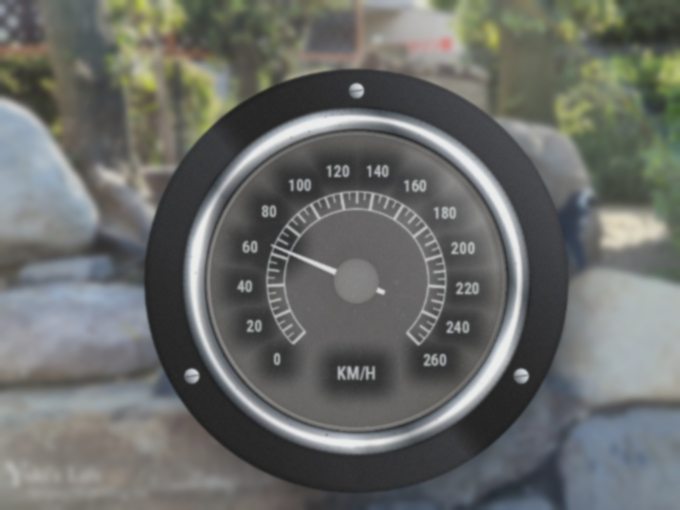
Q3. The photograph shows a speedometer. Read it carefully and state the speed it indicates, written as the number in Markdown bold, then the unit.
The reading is **65** km/h
